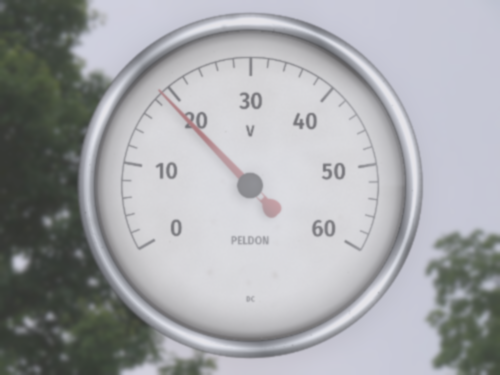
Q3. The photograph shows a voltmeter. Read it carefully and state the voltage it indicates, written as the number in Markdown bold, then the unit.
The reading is **19** V
